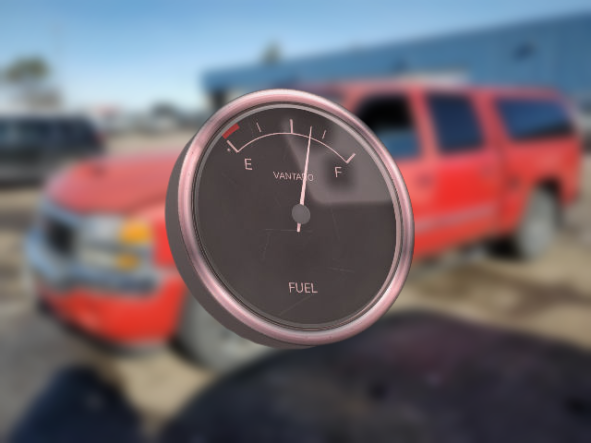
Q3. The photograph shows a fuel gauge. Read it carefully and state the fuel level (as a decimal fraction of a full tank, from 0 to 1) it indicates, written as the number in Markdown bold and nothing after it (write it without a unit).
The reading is **0.625**
